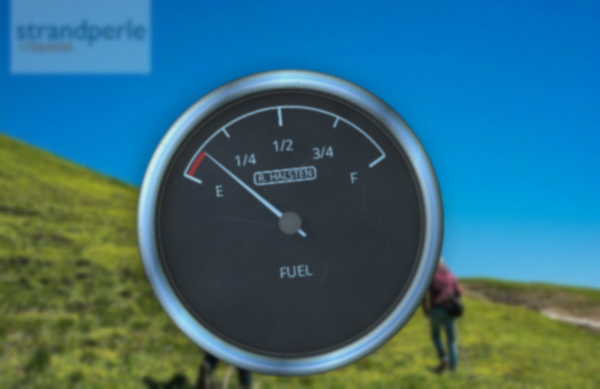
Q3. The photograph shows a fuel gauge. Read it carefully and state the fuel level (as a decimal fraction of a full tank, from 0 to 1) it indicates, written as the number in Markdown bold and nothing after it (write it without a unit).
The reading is **0.125**
